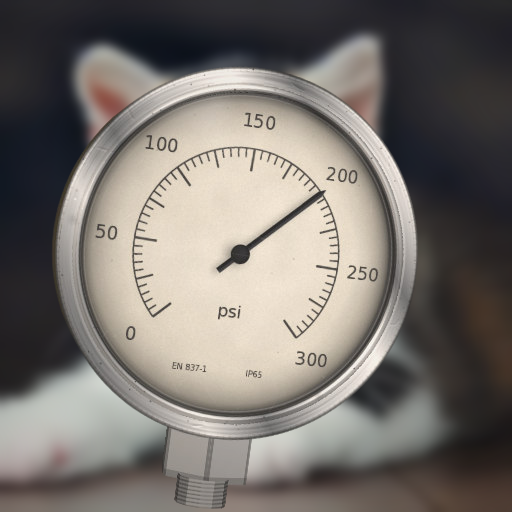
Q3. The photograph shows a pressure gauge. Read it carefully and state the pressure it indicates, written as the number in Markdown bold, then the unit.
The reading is **200** psi
